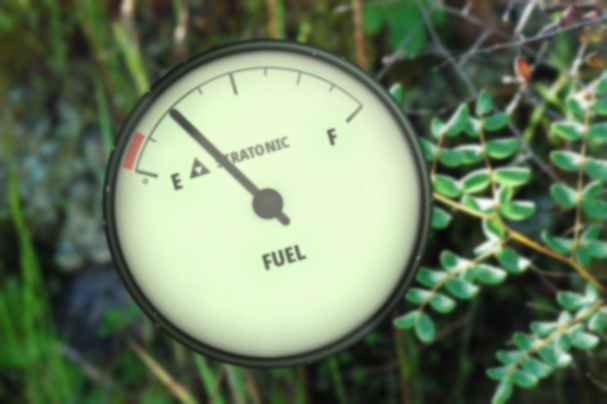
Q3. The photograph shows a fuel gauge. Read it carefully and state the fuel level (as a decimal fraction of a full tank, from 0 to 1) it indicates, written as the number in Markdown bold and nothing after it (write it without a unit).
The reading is **0.25**
